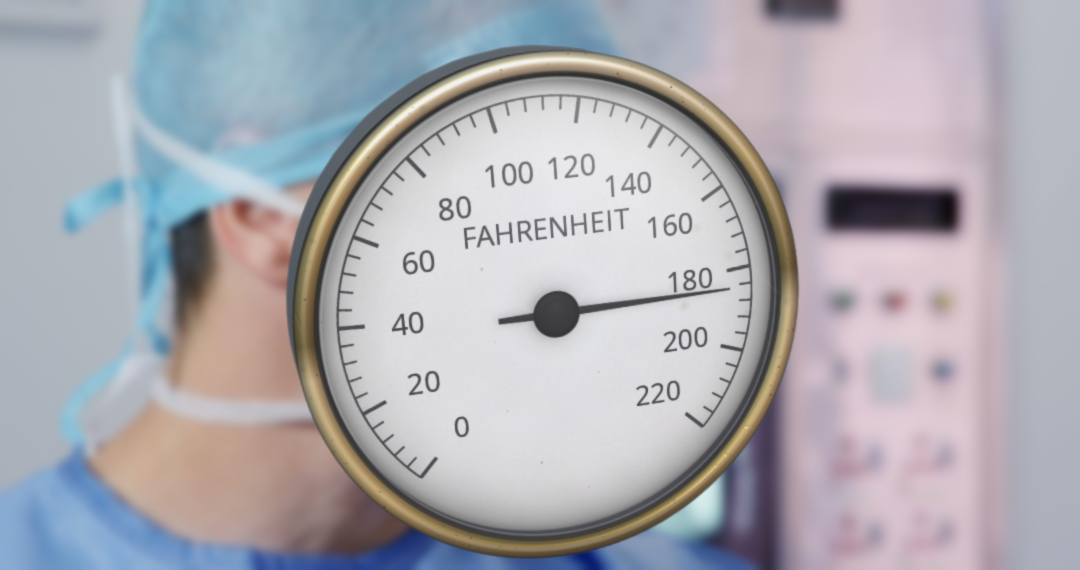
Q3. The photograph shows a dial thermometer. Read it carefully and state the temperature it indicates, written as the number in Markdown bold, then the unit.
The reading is **184** °F
